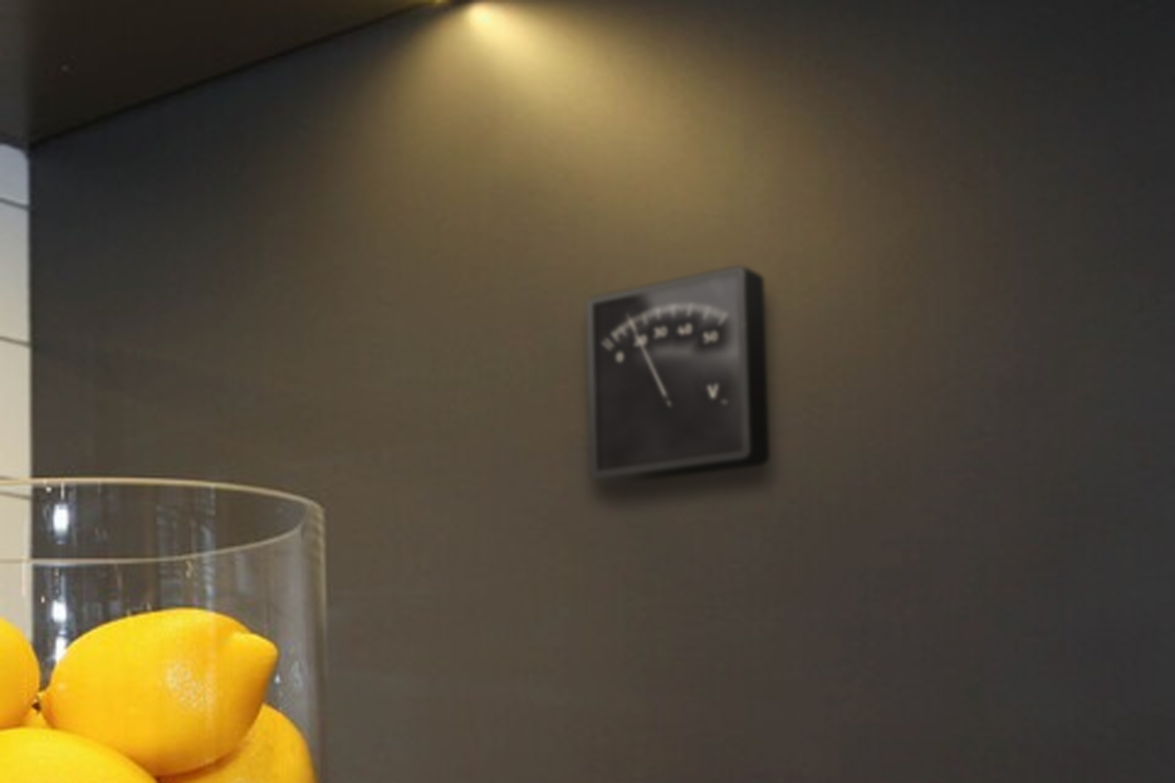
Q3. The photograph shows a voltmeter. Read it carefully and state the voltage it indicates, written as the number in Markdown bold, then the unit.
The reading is **20** V
